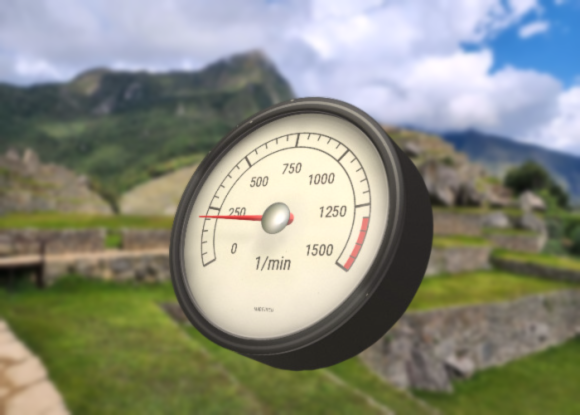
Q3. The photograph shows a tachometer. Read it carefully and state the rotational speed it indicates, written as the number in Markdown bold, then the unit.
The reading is **200** rpm
